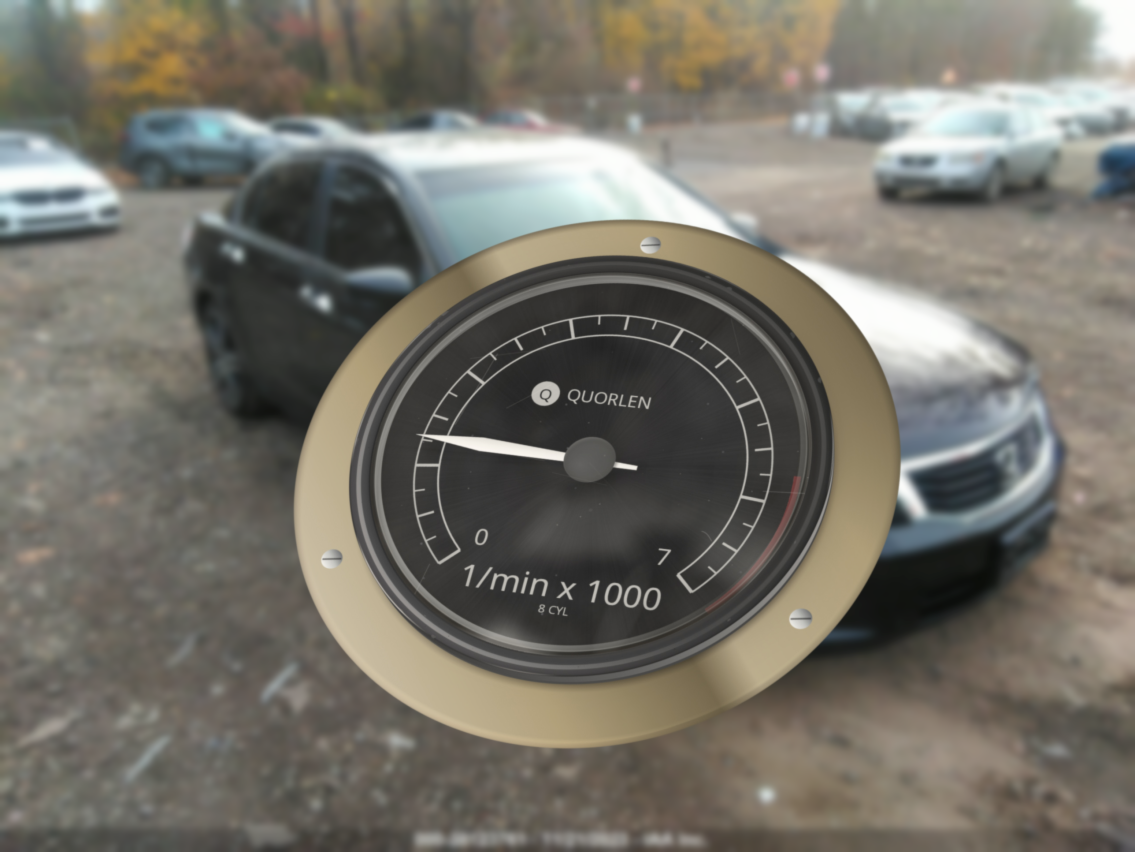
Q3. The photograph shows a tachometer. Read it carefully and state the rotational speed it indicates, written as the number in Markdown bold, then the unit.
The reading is **1250** rpm
